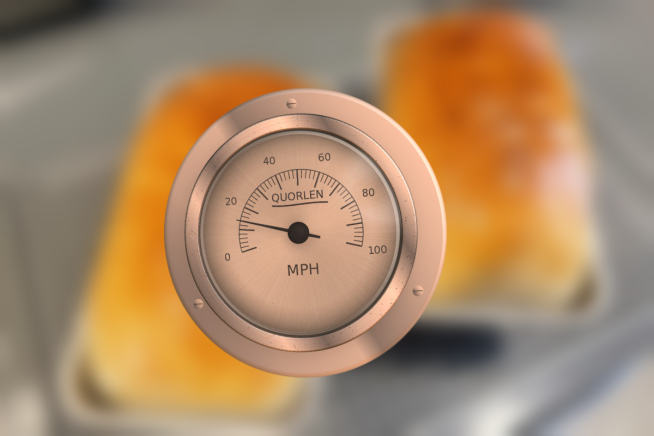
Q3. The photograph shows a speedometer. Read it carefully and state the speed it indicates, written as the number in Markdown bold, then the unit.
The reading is **14** mph
